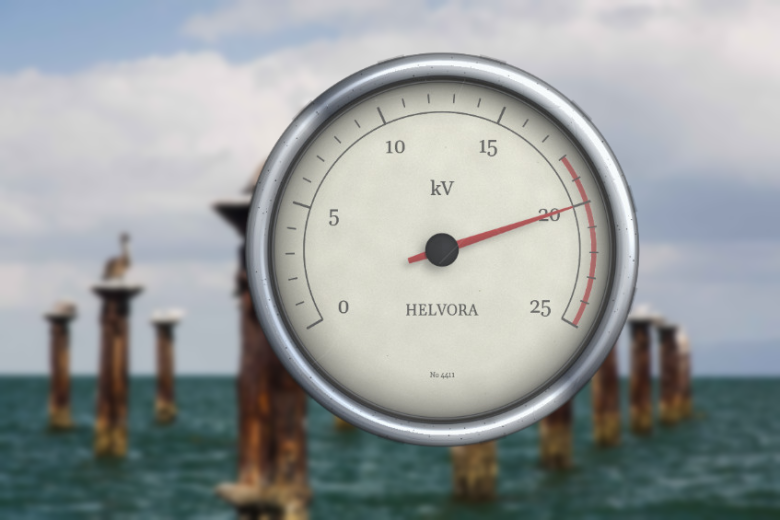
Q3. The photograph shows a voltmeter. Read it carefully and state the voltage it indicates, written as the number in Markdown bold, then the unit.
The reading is **20** kV
